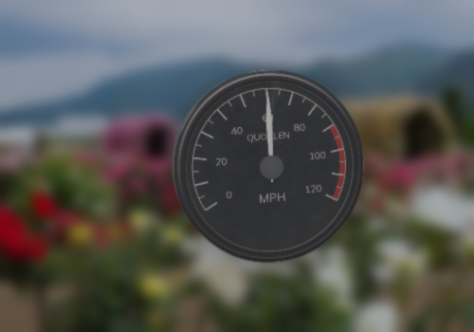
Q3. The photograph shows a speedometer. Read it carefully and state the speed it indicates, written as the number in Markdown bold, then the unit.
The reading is **60** mph
